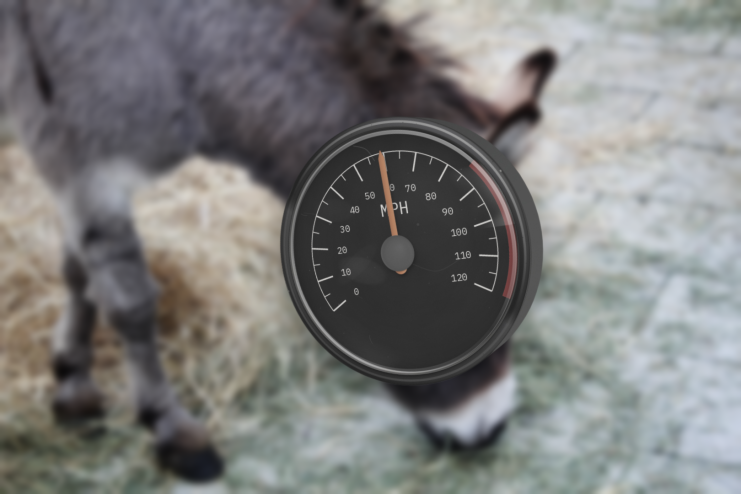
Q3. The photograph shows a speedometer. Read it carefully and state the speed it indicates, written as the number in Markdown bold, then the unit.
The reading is **60** mph
